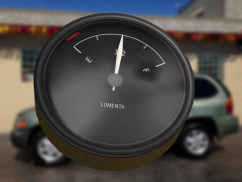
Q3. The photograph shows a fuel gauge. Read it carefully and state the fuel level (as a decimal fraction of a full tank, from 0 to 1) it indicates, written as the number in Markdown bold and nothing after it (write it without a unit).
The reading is **0.5**
